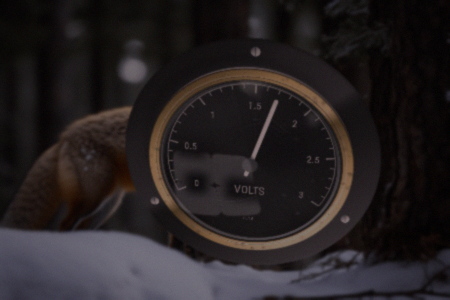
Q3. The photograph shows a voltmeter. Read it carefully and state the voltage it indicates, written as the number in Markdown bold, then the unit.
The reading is **1.7** V
